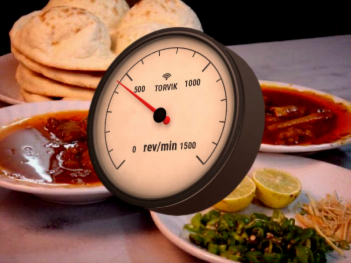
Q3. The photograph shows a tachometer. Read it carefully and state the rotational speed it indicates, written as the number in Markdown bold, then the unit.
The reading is **450** rpm
